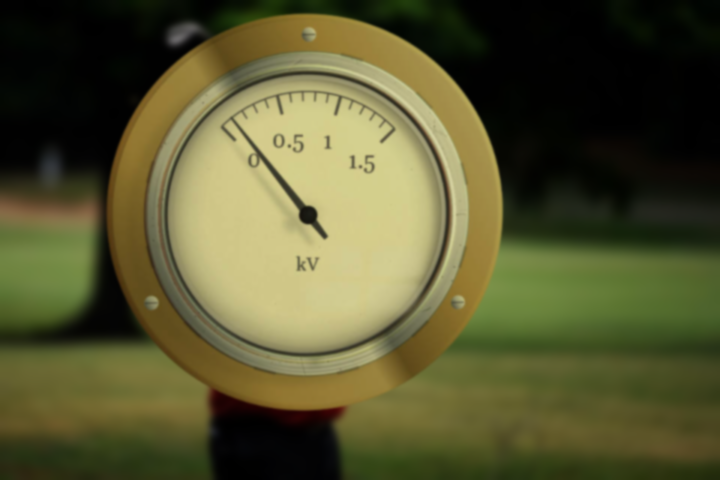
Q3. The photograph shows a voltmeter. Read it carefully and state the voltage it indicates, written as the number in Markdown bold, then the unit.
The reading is **0.1** kV
